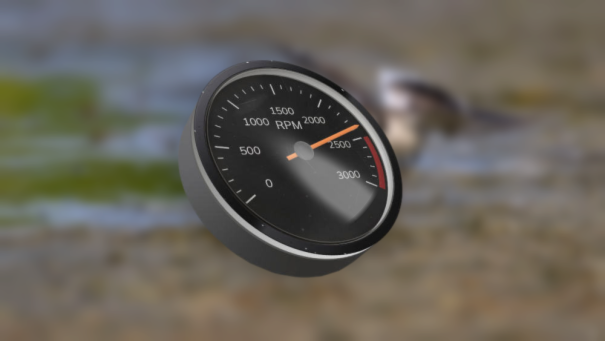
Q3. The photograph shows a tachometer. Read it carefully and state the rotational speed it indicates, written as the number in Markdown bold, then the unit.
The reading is **2400** rpm
